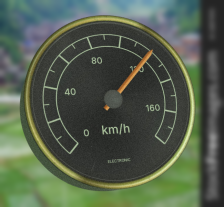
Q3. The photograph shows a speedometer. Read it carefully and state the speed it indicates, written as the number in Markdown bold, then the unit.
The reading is **120** km/h
